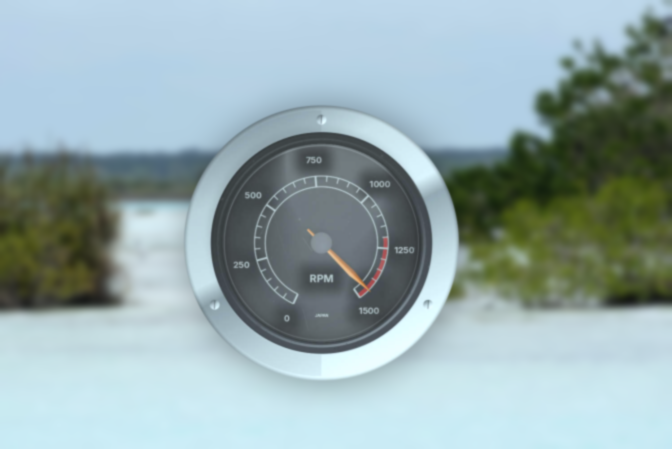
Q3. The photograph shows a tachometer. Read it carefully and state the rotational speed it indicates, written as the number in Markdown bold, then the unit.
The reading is **1450** rpm
